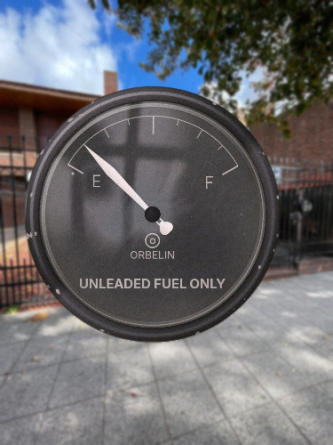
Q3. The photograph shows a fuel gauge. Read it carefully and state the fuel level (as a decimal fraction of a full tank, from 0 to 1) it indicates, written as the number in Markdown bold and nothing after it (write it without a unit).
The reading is **0.125**
